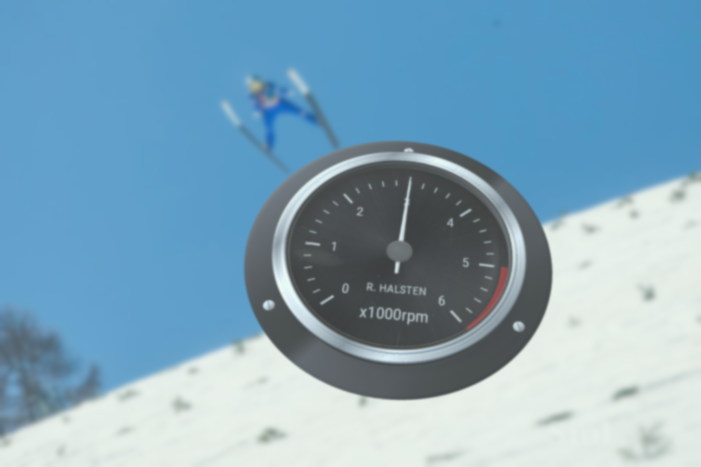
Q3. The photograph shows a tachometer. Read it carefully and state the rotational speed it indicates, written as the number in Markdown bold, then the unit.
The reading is **3000** rpm
